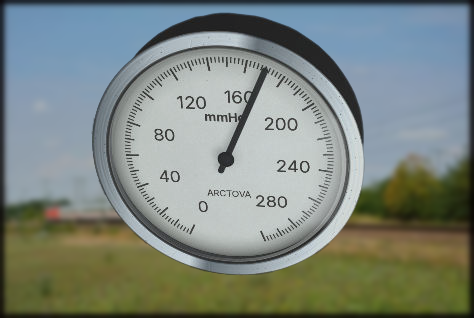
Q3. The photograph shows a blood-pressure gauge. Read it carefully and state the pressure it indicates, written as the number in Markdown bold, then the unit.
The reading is **170** mmHg
